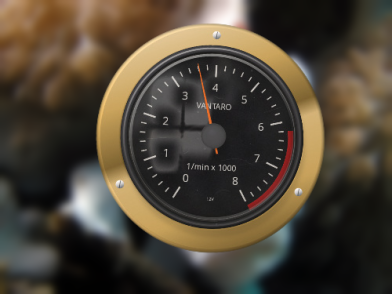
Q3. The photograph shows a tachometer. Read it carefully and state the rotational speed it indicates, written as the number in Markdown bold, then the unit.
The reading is **3600** rpm
